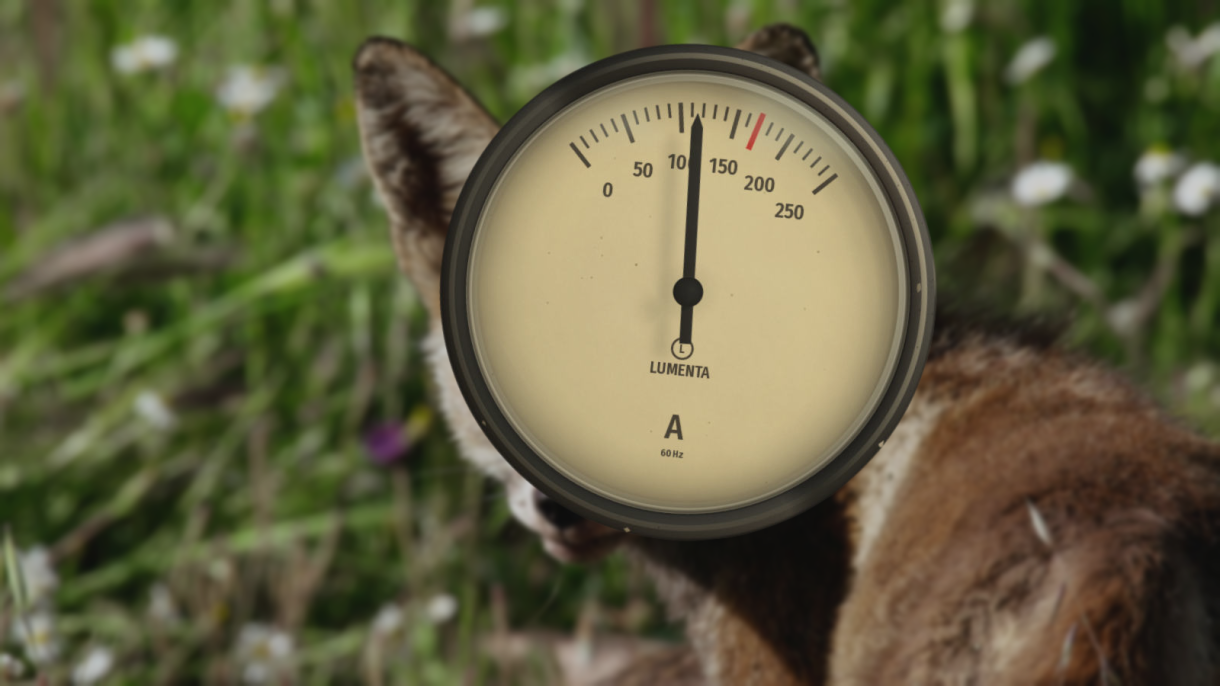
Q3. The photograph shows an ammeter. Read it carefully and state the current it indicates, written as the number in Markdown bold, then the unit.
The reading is **115** A
